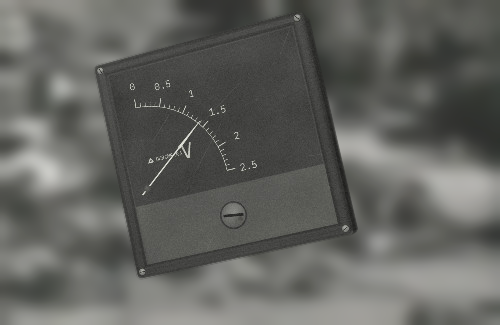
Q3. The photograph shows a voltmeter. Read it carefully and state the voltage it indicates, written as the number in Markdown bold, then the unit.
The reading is **1.4** V
